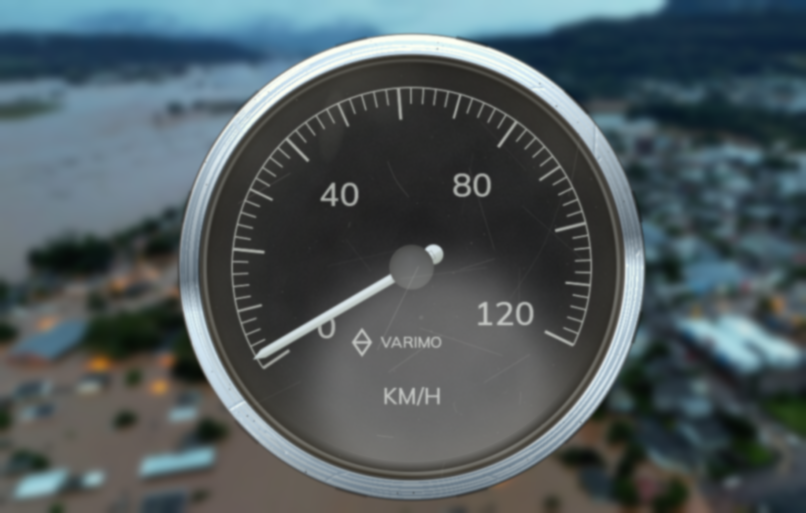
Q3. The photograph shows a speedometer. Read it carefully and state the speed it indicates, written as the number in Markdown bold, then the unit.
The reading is **2** km/h
